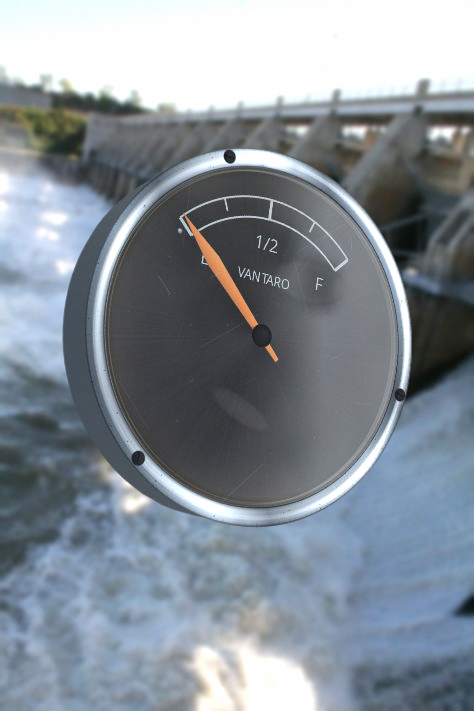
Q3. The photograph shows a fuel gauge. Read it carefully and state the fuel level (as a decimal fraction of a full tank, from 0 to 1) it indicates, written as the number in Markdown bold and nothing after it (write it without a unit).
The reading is **0**
